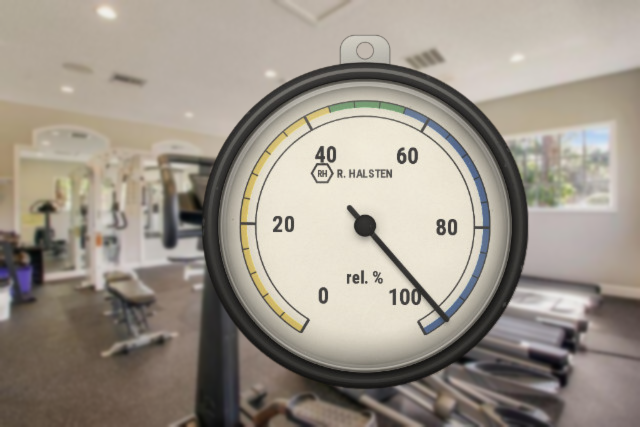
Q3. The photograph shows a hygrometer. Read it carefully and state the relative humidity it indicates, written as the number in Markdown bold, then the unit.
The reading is **96** %
